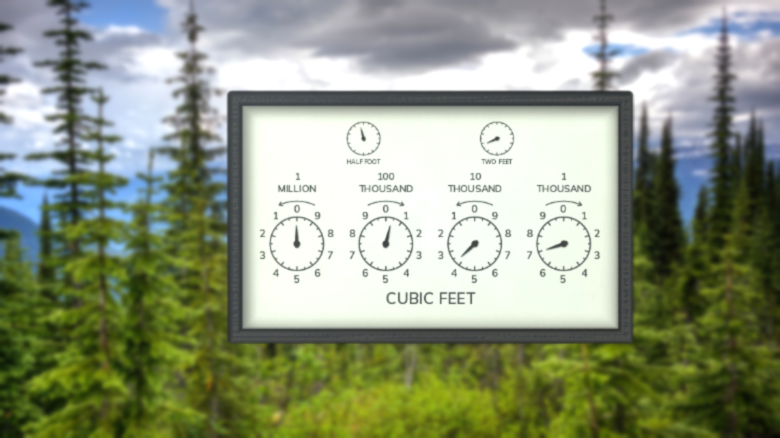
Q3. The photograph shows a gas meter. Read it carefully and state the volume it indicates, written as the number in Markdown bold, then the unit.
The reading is **3700** ft³
